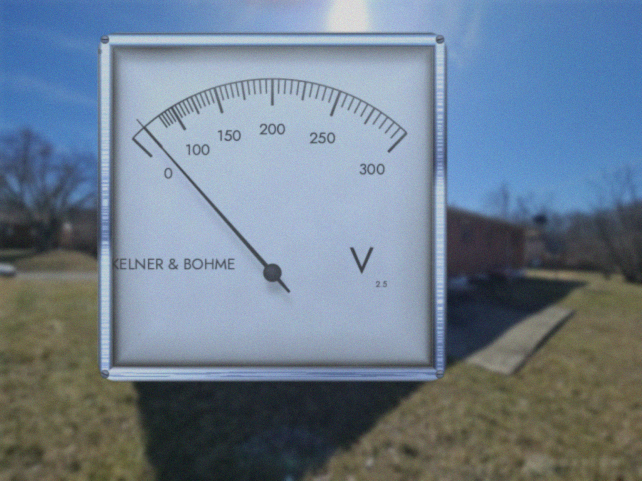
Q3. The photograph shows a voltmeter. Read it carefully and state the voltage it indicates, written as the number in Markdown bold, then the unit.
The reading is **50** V
